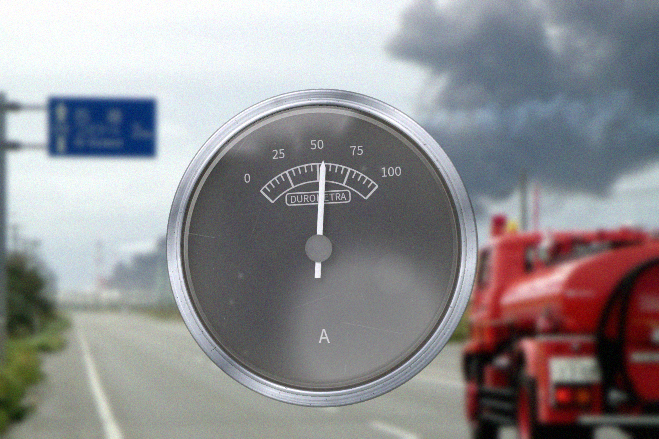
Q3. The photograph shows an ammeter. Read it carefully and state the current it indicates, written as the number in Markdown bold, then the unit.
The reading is **55** A
